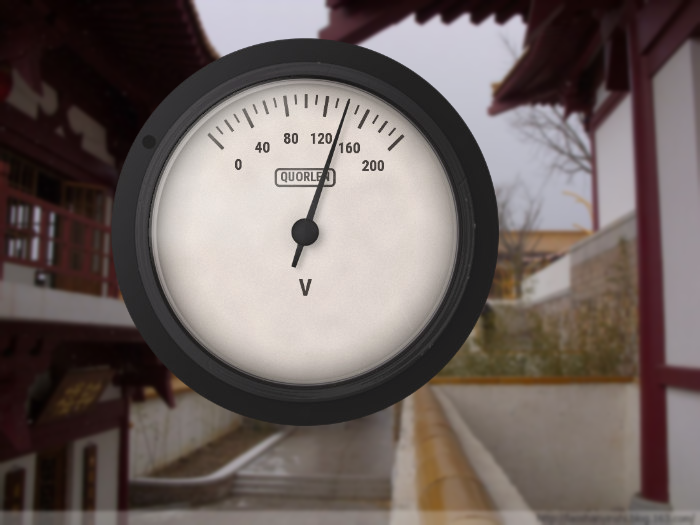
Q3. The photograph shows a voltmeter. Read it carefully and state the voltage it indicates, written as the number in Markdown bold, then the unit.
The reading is **140** V
